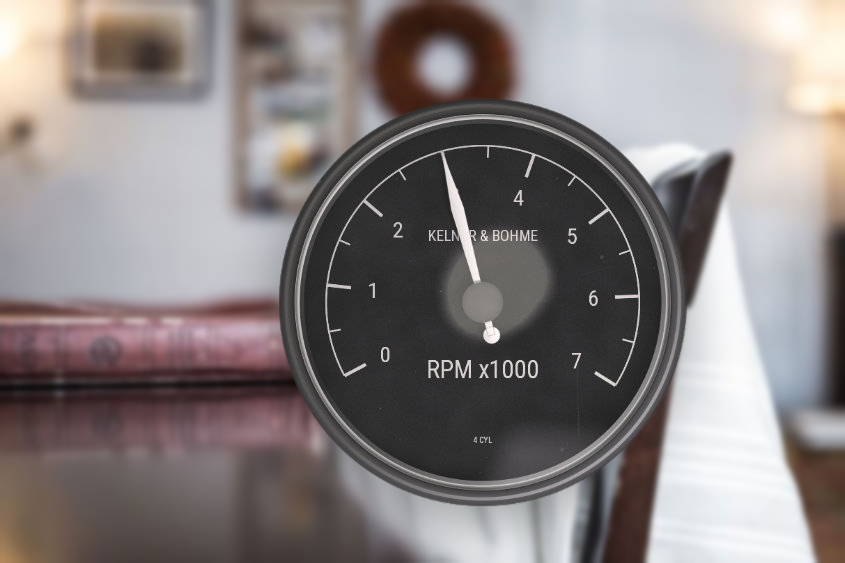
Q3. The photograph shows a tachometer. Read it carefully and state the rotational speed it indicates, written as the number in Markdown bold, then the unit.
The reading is **3000** rpm
